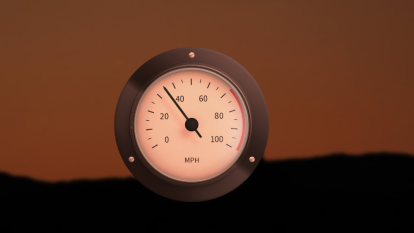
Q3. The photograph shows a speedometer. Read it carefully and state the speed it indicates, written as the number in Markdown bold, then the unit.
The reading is **35** mph
